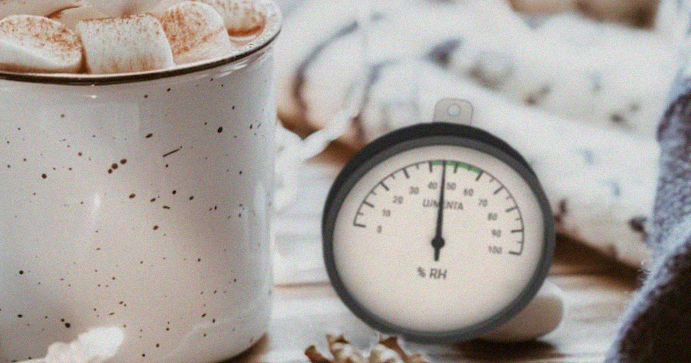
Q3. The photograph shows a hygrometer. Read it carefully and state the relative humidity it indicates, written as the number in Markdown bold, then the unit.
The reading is **45** %
